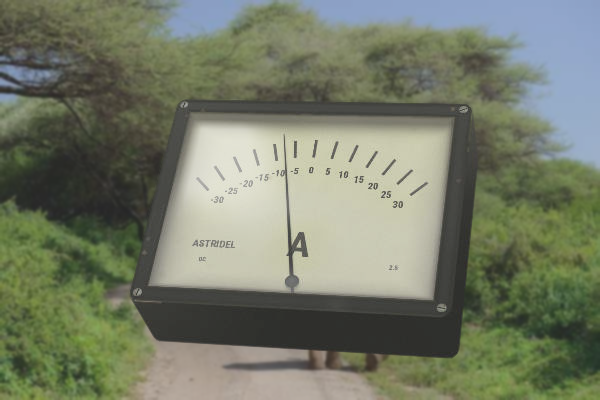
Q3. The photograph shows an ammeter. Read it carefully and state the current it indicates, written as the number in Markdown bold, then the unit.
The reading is **-7.5** A
